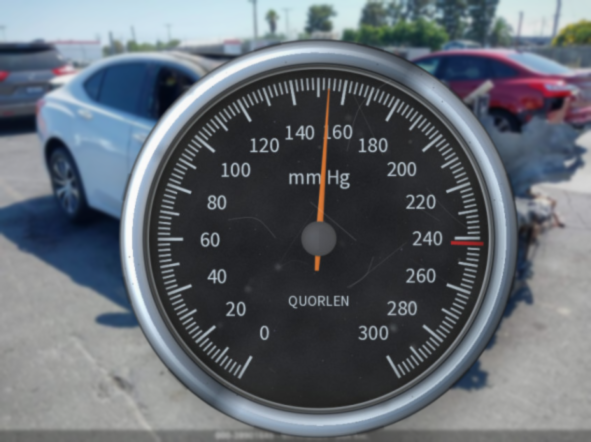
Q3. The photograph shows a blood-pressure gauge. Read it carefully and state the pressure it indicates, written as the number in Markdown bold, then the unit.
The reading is **154** mmHg
